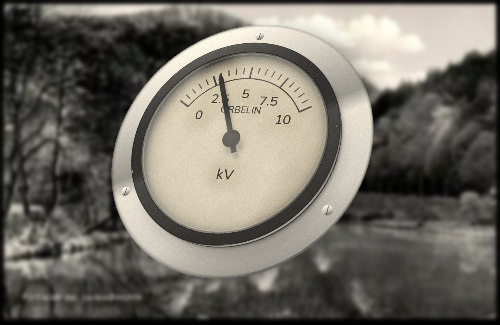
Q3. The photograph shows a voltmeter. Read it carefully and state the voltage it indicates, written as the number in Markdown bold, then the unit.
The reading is **3** kV
